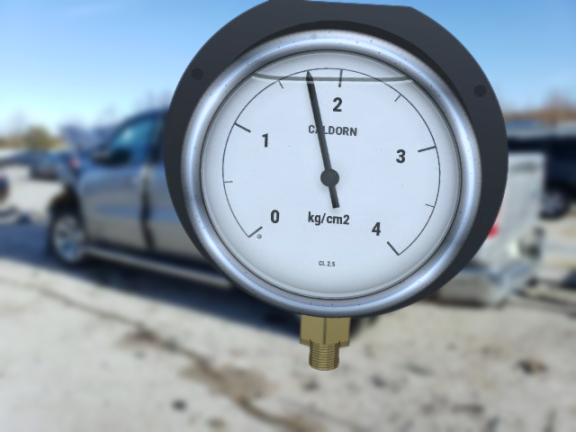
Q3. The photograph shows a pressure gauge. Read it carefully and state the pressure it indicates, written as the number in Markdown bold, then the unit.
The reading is **1.75** kg/cm²
